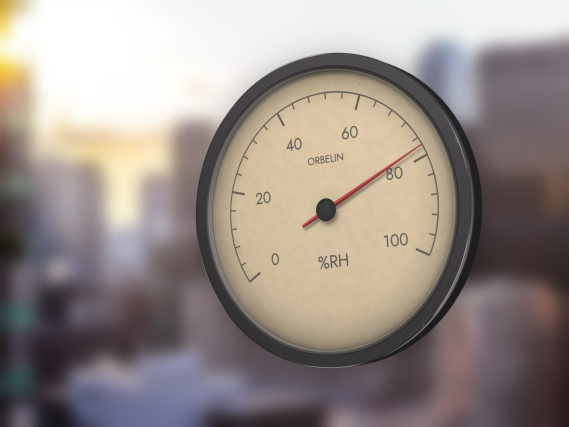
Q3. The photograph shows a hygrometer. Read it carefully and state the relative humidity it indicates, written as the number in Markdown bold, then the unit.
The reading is **78** %
